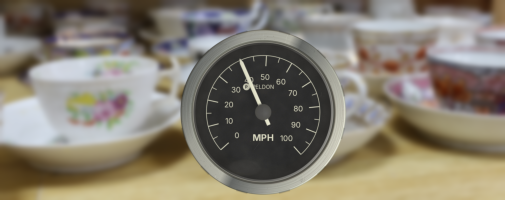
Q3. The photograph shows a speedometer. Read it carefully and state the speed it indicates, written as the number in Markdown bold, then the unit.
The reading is **40** mph
